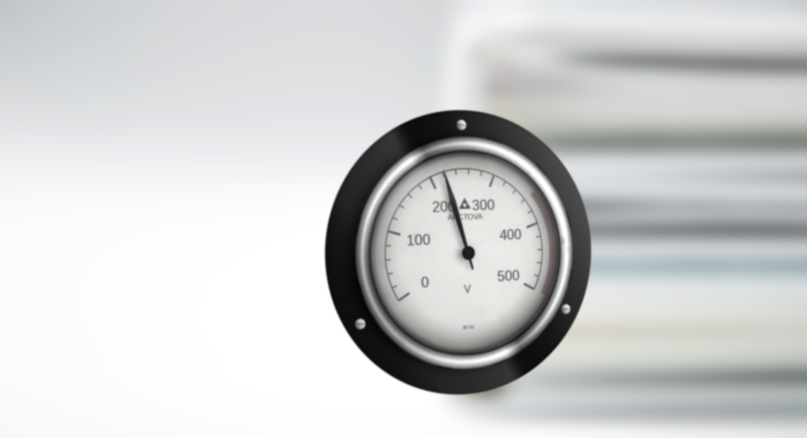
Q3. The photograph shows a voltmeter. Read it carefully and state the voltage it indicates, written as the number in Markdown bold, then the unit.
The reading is **220** V
